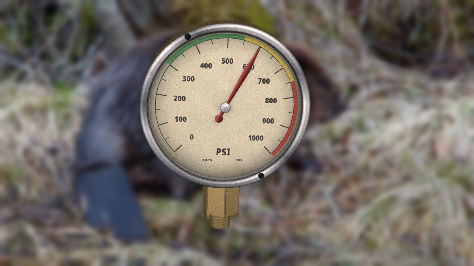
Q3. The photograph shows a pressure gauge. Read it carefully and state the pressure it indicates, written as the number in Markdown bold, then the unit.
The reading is **600** psi
